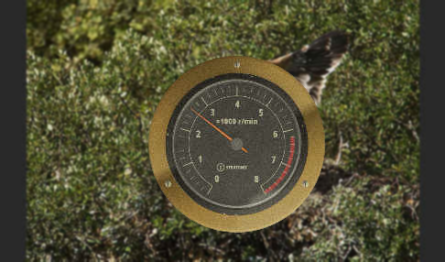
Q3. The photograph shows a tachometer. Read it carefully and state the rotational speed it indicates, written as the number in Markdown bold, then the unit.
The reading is **2600** rpm
